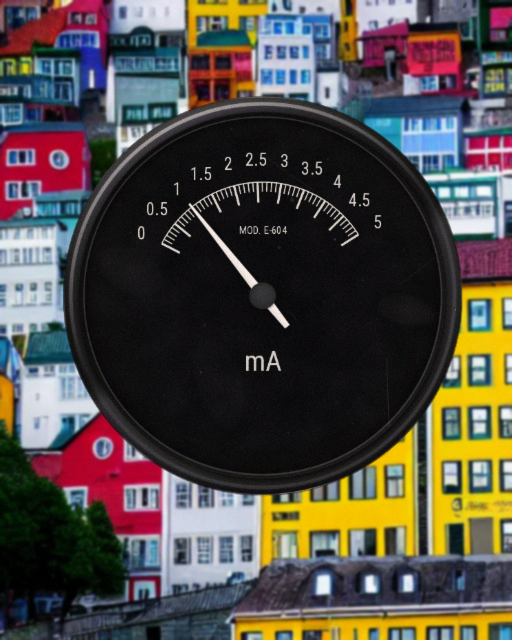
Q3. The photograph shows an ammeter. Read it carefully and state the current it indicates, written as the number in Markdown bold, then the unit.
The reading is **1** mA
